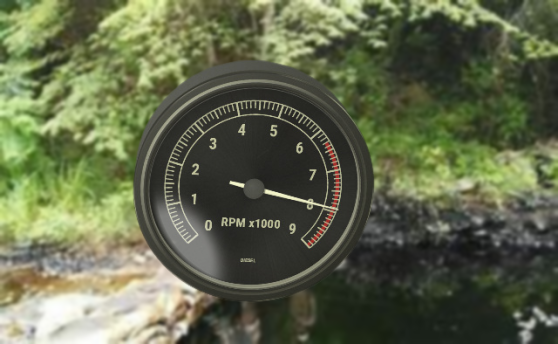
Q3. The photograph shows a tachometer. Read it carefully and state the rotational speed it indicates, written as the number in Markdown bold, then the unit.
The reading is **7900** rpm
